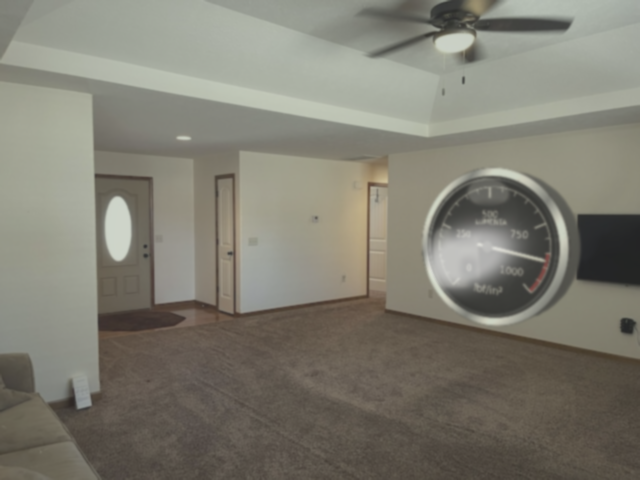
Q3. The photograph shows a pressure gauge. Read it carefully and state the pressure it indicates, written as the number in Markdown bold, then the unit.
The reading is **875** psi
